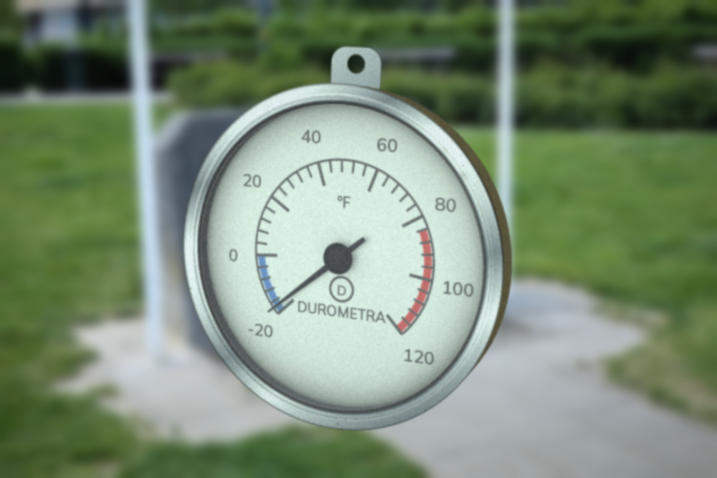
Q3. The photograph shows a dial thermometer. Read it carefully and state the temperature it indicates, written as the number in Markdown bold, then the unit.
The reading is **-18** °F
